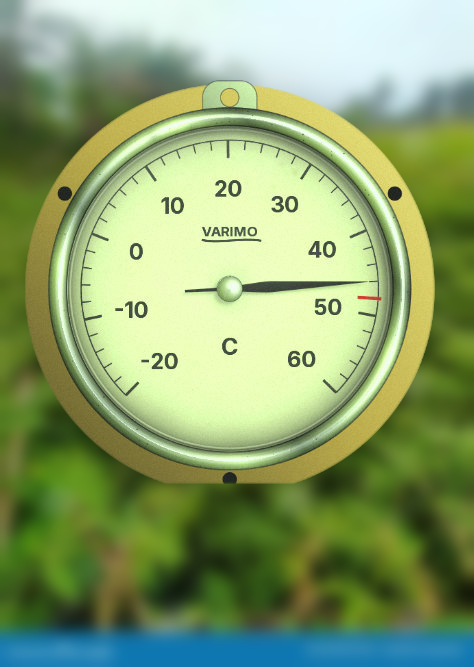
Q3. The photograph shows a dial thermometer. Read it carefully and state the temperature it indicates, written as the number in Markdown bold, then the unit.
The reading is **46** °C
